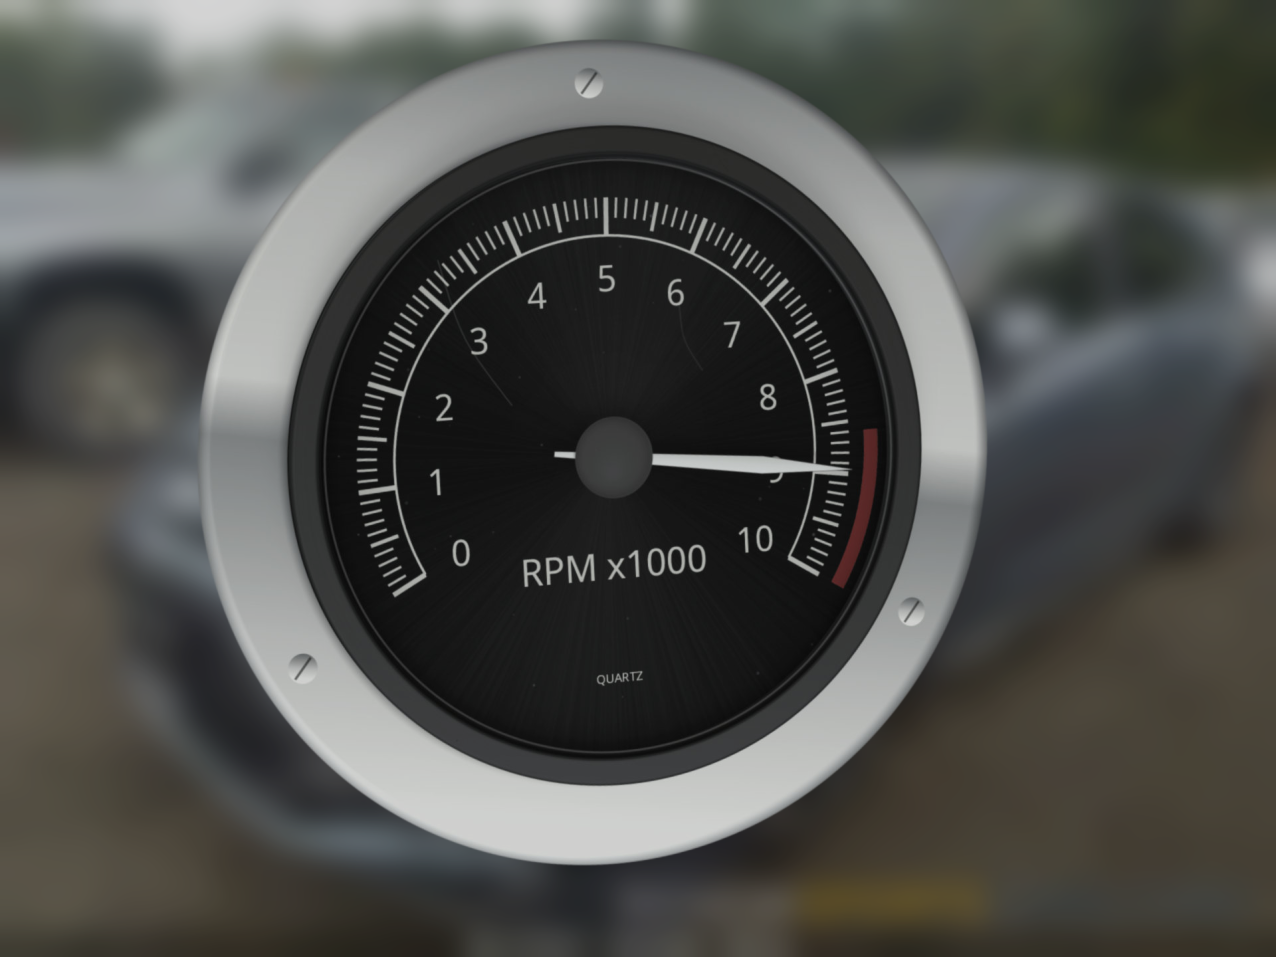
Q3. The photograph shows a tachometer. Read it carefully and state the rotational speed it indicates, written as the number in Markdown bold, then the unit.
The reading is **8950** rpm
